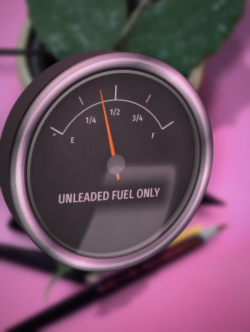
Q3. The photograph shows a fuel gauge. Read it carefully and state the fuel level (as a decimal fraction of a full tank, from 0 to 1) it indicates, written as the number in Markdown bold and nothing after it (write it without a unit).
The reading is **0.375**
